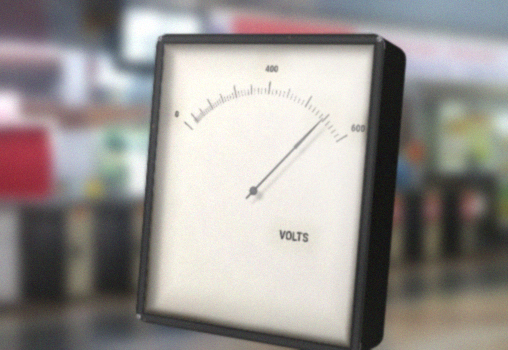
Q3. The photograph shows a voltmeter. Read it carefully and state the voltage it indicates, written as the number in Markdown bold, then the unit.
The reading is **550** V
